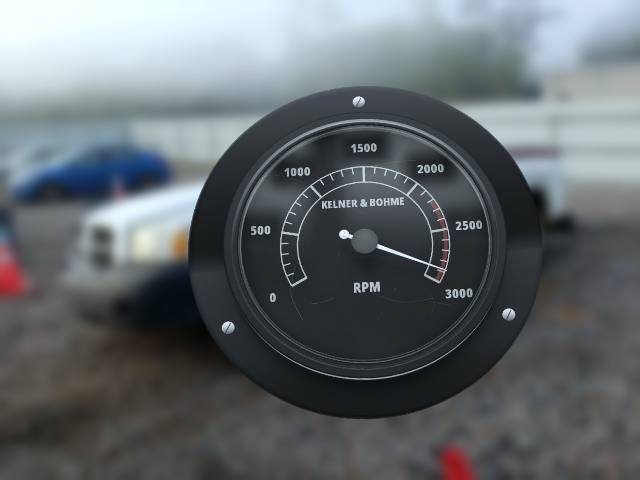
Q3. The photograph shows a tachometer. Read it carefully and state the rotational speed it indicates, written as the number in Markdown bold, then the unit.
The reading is **2900** rpm
